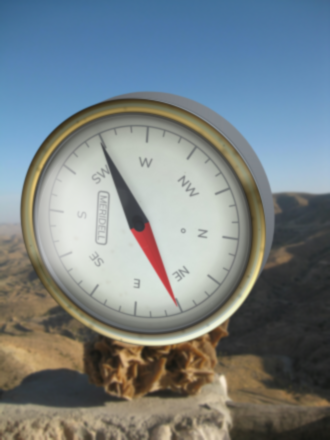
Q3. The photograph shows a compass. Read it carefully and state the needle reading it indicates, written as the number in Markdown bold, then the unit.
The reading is **60** °
